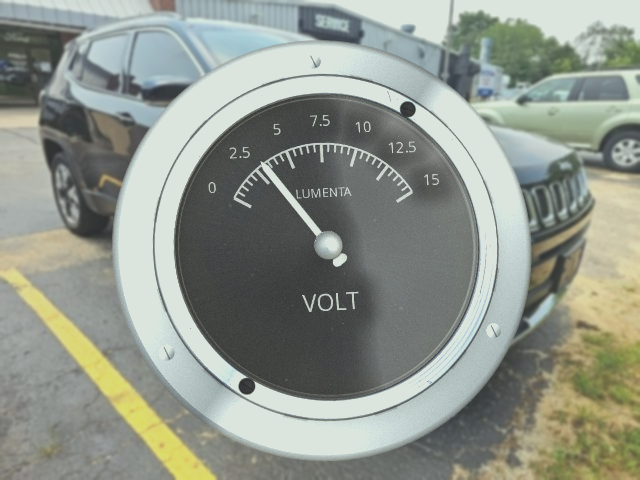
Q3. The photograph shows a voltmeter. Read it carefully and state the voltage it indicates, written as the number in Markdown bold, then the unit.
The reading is **3** V
